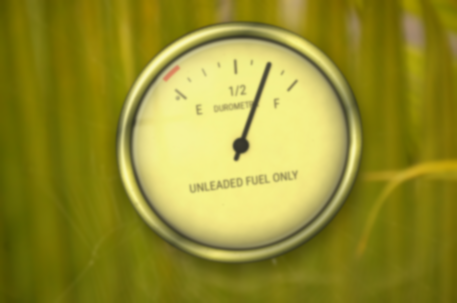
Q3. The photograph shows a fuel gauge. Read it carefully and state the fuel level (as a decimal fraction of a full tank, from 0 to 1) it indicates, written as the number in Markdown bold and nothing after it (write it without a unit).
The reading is **0.75**
